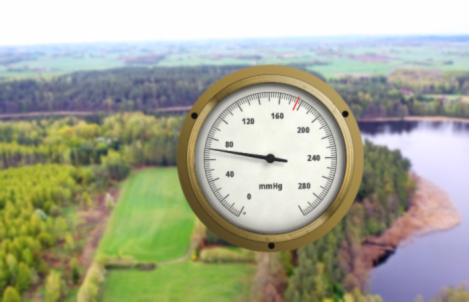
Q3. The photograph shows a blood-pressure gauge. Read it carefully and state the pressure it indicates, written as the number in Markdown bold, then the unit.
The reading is **70** mmHg
